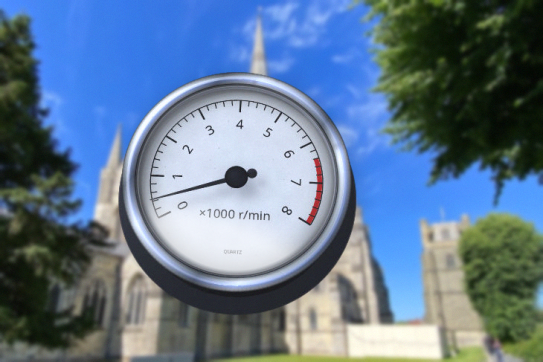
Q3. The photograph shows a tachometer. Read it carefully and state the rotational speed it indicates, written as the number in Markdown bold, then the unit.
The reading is **400** rpm
